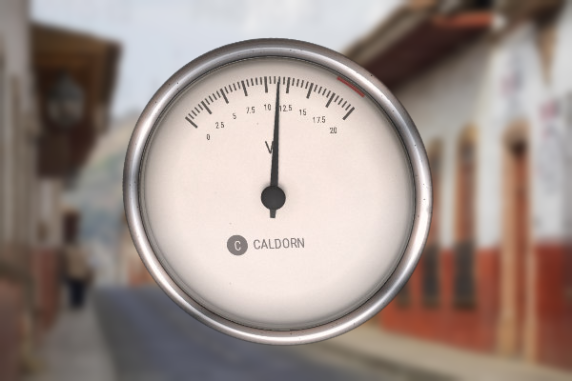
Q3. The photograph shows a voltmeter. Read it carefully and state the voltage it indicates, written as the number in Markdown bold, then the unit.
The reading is **11.5** V
